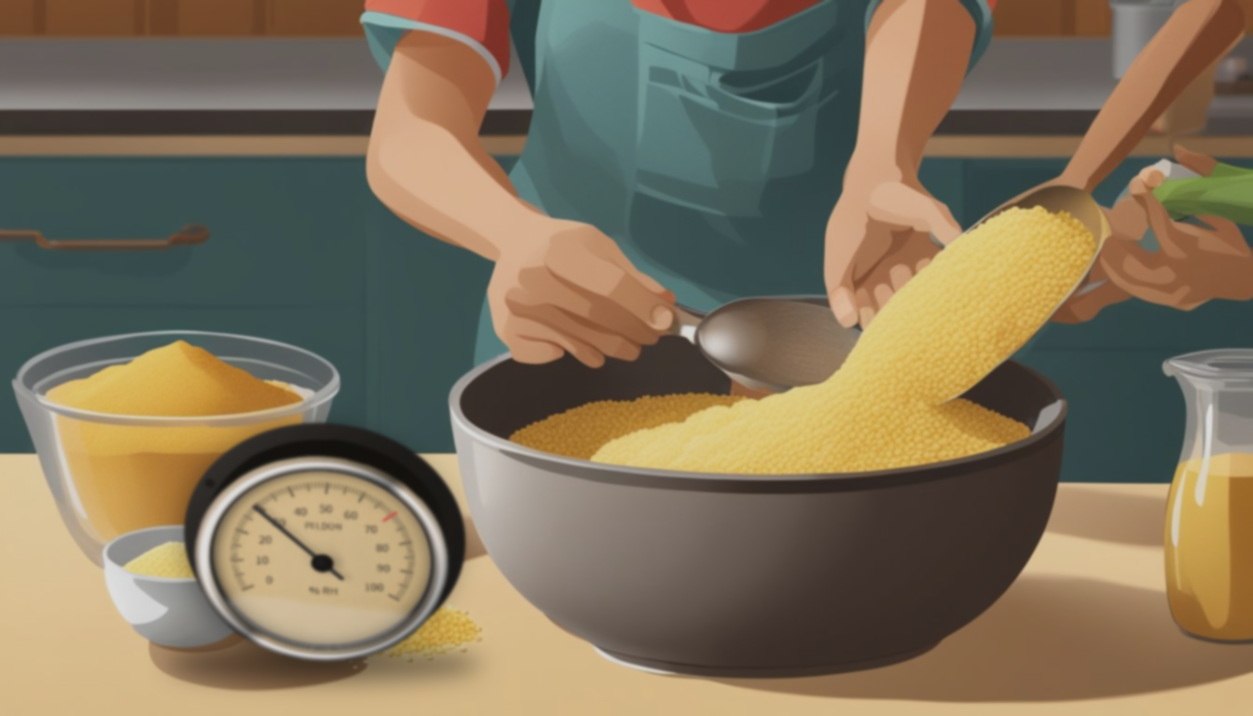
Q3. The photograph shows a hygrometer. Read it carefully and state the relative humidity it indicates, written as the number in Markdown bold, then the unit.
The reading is **30** %
